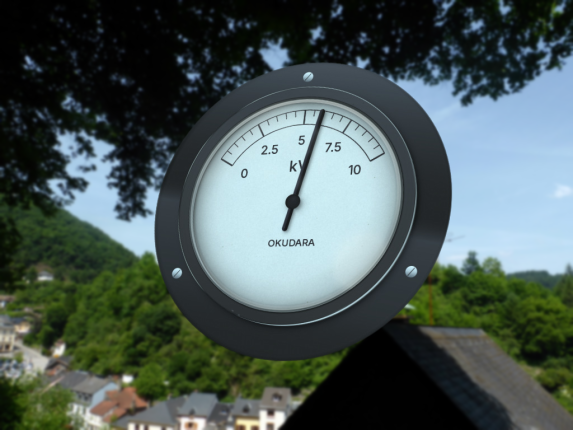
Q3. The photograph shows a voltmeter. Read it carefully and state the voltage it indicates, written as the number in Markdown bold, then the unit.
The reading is **6** kV
